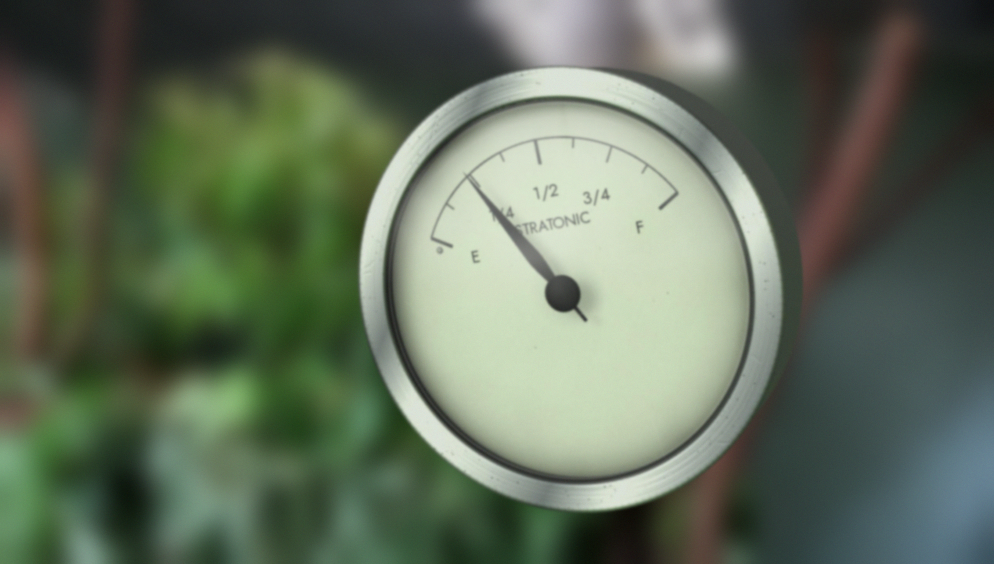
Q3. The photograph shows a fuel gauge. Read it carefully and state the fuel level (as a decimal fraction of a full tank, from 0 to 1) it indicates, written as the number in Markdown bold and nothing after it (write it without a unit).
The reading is **0.25**
